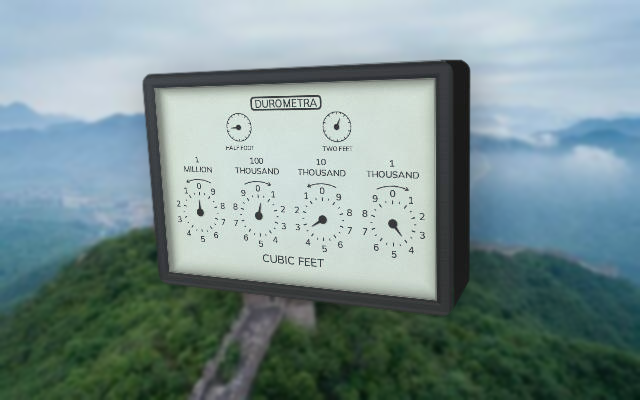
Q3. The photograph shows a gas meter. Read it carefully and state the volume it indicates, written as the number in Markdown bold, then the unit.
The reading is **3400** ft³
